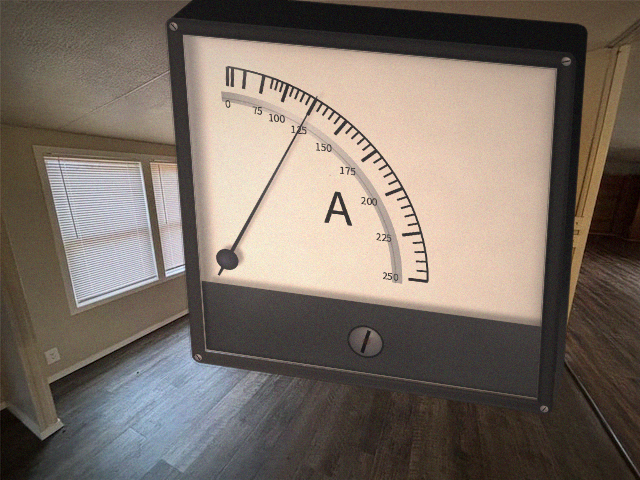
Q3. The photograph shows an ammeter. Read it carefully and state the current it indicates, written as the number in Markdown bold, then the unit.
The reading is **125** A
